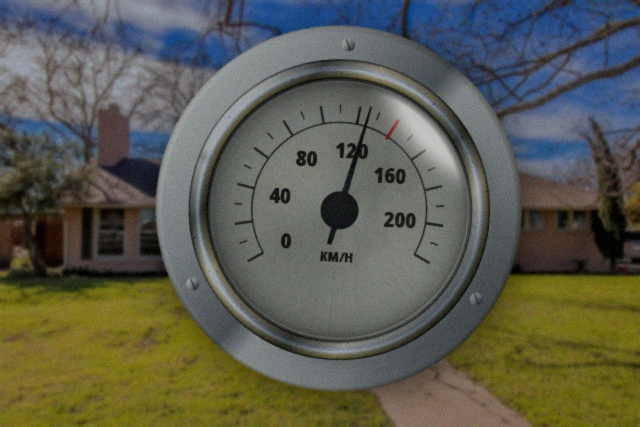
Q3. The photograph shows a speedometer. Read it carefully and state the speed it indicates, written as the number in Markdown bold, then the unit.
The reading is **125** km/h
